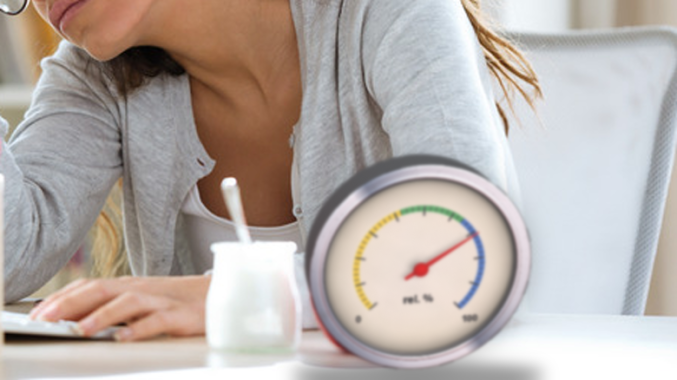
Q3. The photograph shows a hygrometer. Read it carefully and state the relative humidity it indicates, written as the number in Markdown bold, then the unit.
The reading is **70** %
